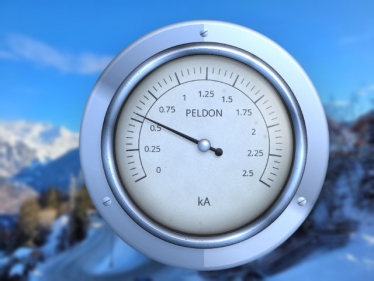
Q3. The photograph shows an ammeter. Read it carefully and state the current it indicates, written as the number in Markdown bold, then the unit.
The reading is **0.55** kA
